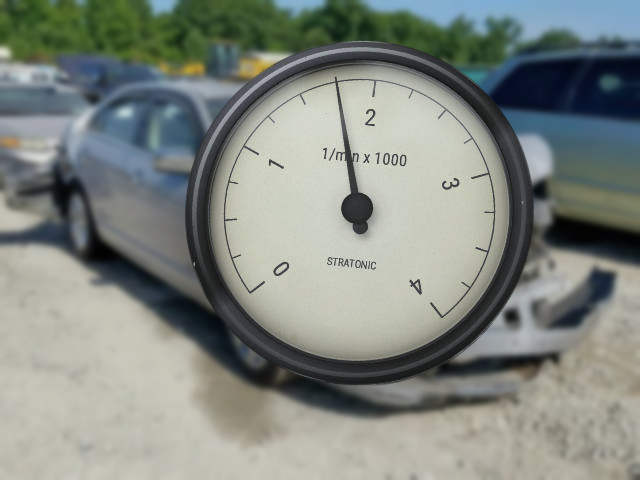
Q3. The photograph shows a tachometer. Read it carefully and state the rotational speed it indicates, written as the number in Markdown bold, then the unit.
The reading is **1750** rpm
